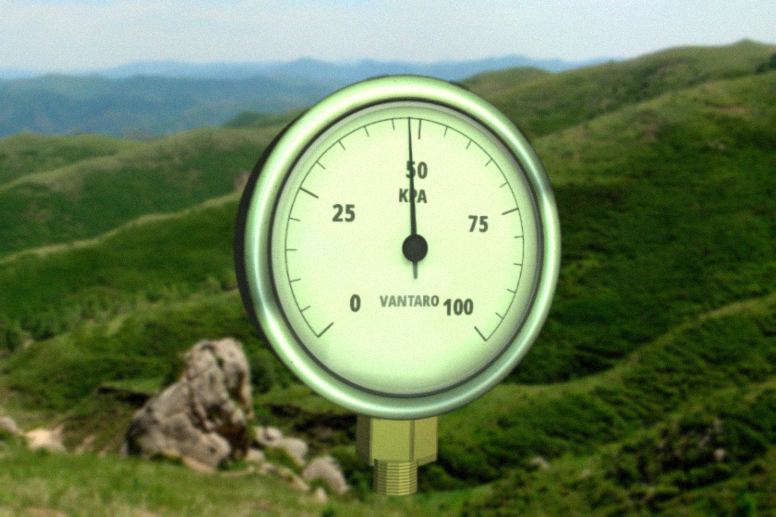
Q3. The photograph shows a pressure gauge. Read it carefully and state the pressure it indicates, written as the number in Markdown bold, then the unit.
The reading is **47.5** kPa
